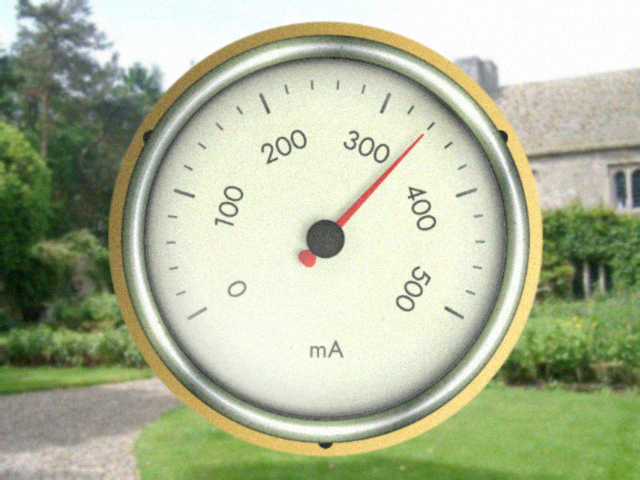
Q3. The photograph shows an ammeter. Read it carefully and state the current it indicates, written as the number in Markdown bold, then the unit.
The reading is **340** mA
